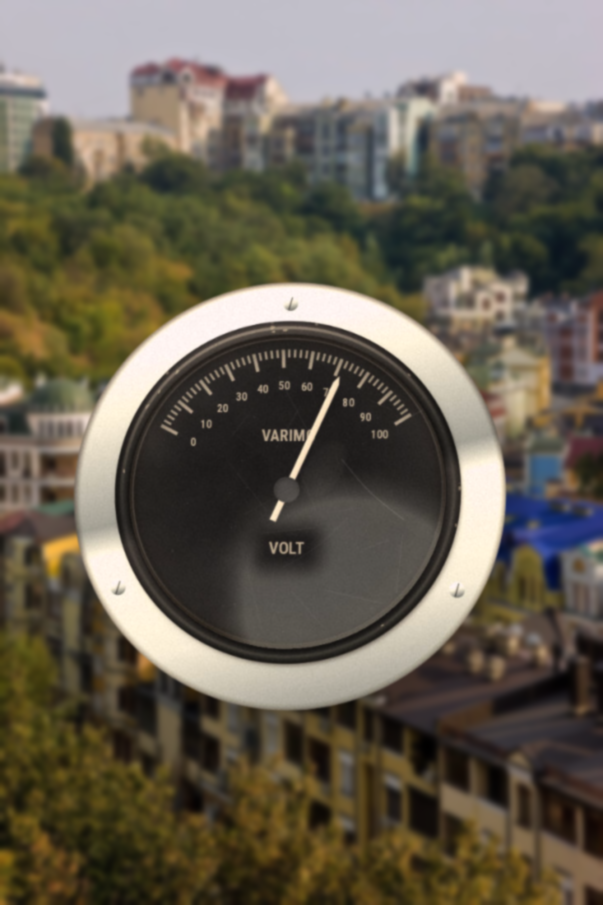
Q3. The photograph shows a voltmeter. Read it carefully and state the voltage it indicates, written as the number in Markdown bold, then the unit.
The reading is **72** V
